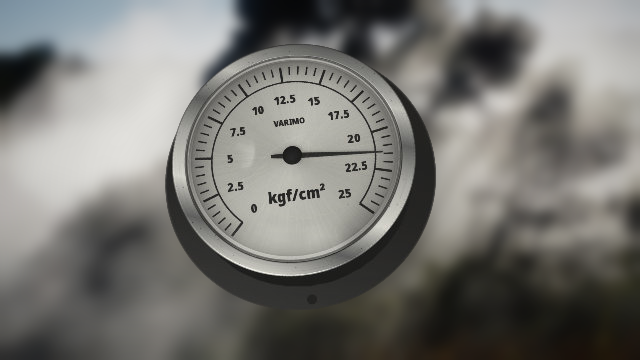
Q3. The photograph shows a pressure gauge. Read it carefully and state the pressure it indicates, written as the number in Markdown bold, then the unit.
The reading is **21.5** kg/cm²
